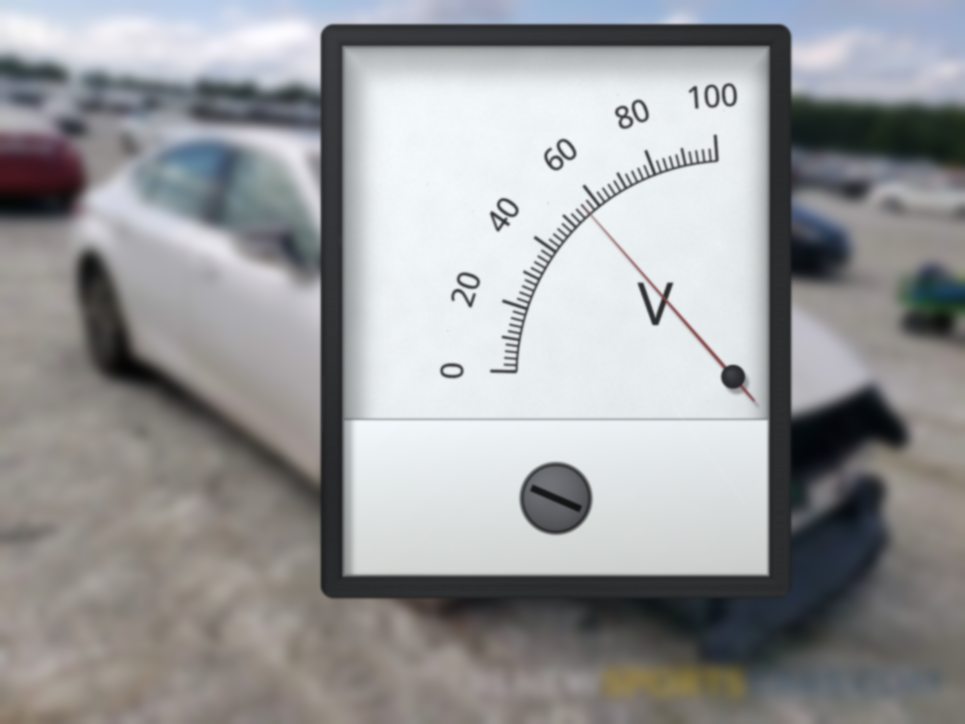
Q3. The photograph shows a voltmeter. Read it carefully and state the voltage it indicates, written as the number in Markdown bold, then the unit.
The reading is **56** V
